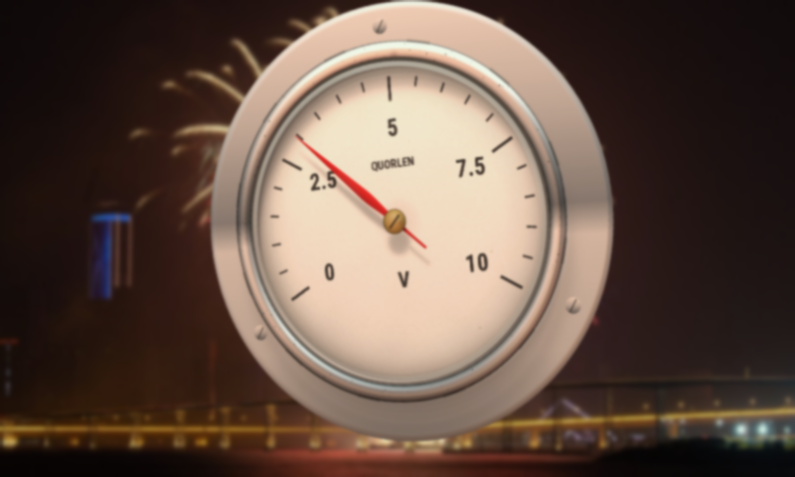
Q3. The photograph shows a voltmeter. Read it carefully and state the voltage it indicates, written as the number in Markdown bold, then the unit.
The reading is **3** V
